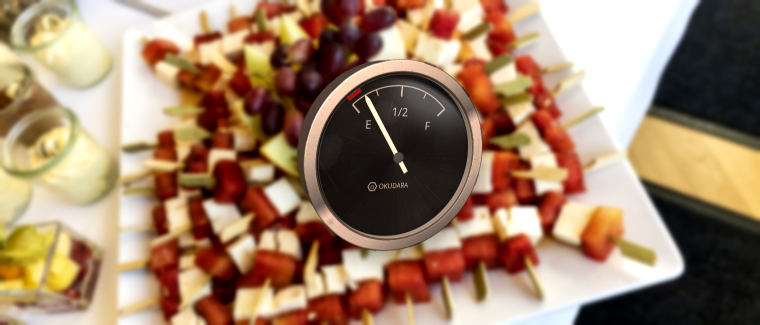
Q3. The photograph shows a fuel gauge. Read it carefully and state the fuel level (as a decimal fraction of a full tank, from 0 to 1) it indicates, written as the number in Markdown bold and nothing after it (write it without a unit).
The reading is **0.125**
